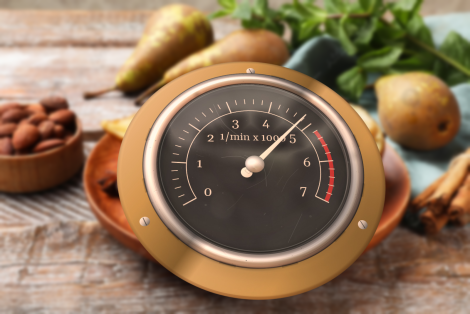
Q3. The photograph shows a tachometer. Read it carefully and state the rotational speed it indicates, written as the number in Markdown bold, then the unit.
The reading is **4800** rpm
